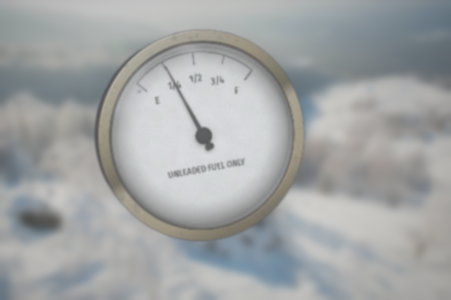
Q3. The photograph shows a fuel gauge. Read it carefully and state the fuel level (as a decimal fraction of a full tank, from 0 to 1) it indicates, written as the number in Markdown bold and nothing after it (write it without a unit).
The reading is **0.25**
